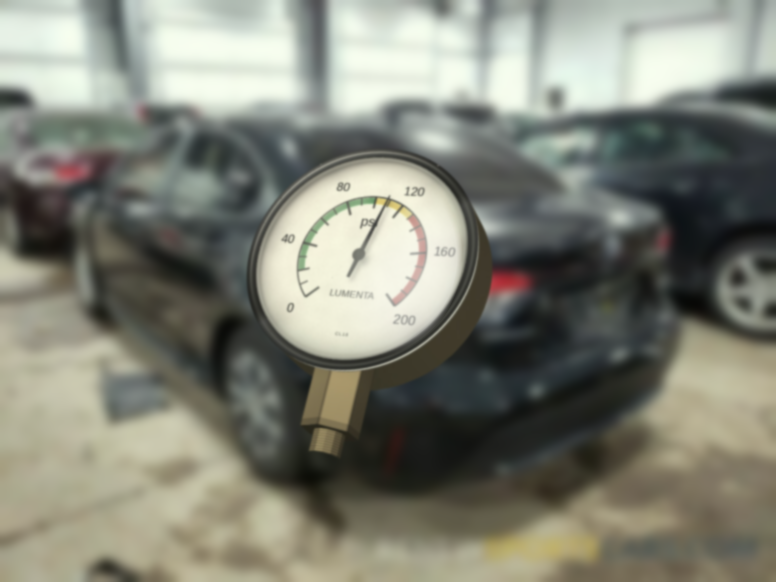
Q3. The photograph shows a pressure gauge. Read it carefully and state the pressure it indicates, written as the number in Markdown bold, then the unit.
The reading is **110** psi
